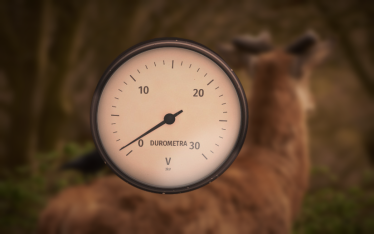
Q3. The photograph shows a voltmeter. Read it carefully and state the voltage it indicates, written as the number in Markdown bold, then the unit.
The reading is **1** V
